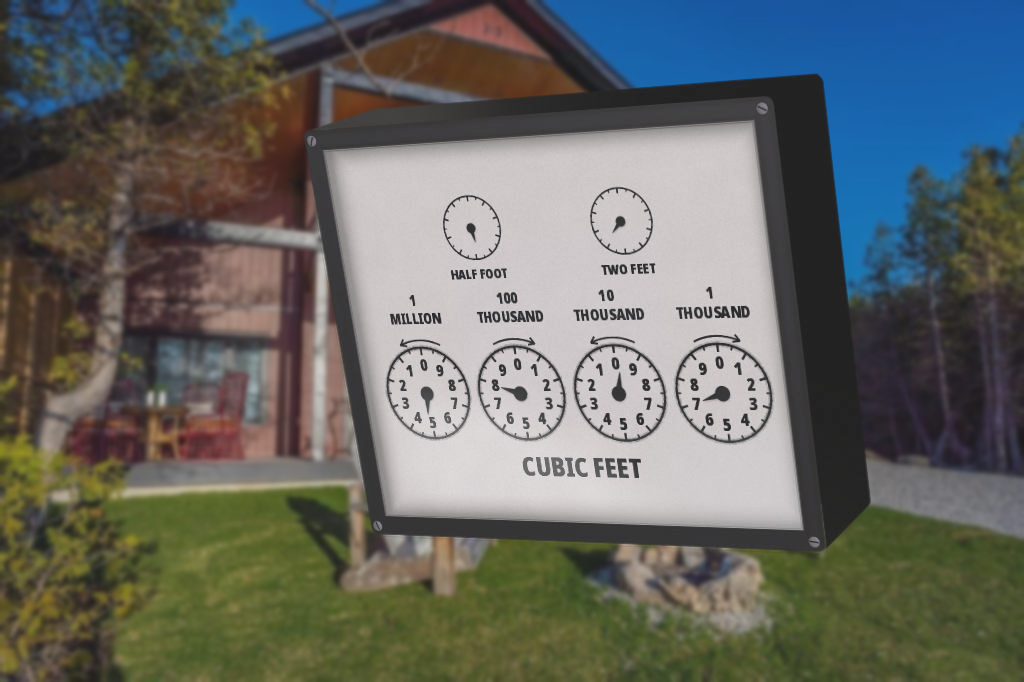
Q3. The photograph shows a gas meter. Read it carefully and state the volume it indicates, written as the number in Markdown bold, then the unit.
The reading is **479700** ft³
